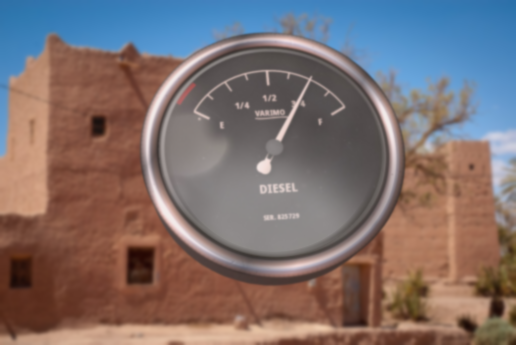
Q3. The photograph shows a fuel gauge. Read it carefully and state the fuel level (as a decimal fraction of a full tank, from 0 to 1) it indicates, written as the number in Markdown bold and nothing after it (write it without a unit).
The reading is **0.75**
